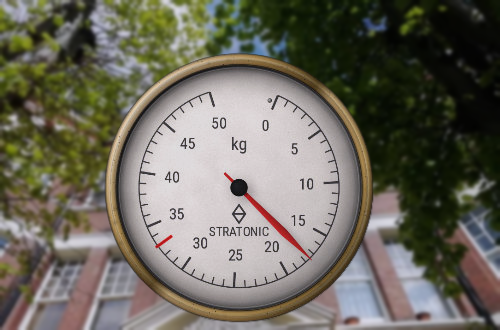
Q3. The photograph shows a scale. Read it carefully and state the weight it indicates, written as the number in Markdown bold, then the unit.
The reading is **17.5** kg
